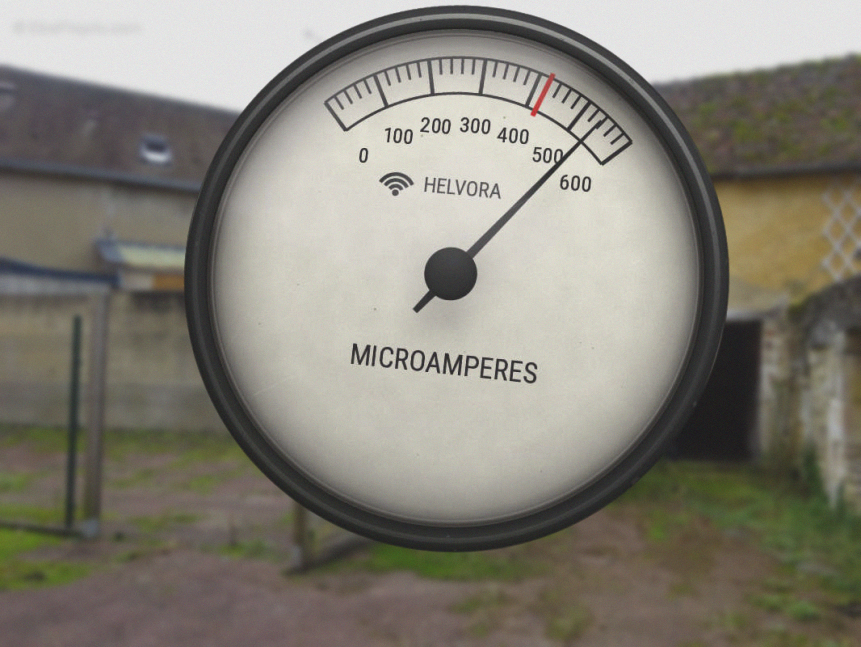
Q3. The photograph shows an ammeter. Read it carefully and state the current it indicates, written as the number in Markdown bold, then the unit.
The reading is **540** µA
